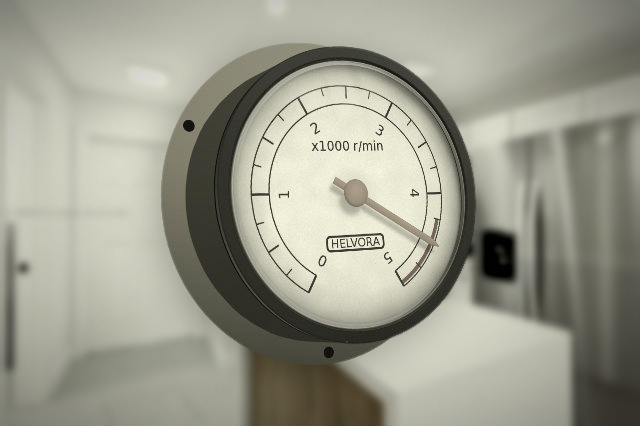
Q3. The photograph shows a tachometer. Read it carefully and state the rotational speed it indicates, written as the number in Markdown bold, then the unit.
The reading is **4500** rpm
